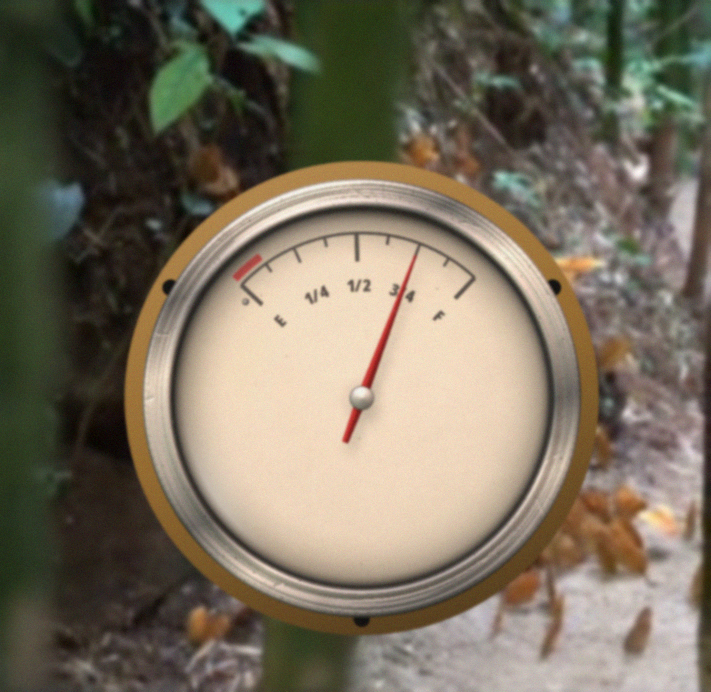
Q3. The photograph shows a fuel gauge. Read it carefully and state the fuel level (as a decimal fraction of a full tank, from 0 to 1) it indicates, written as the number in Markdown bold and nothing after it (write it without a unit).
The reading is **0.75**
